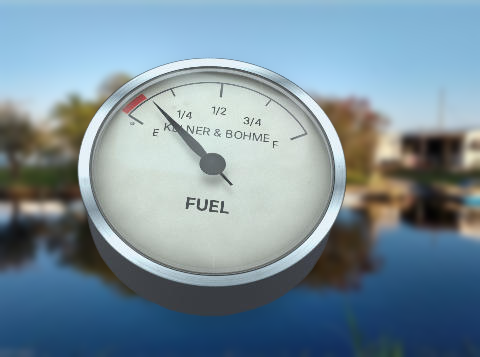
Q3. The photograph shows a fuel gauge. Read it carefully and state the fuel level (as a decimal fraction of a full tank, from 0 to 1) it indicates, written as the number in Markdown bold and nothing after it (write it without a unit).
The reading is **0.125**
